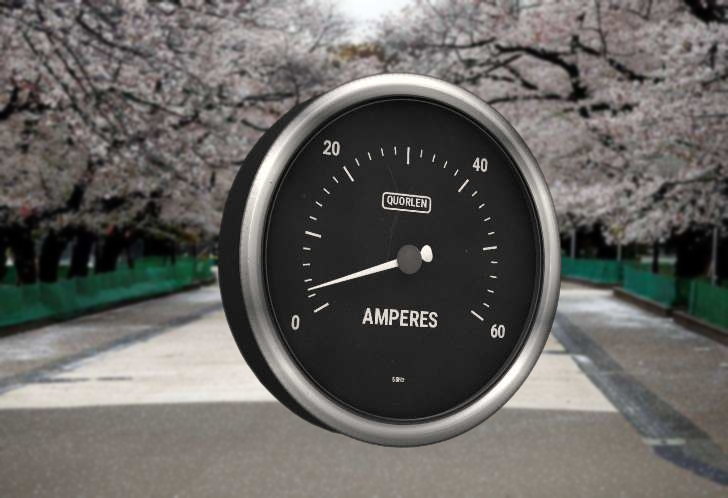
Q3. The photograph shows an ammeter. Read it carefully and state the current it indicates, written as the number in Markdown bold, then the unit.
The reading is **3** A
